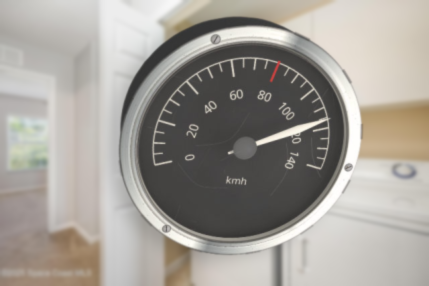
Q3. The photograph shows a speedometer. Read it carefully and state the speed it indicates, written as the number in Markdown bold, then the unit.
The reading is **115** km/h
